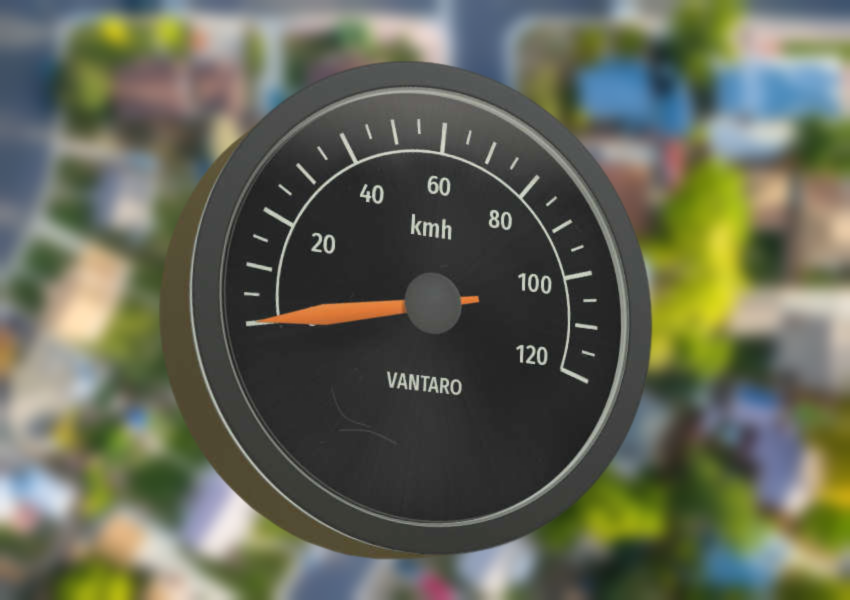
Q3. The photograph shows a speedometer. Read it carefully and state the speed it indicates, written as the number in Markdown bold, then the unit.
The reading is **0** km/h
